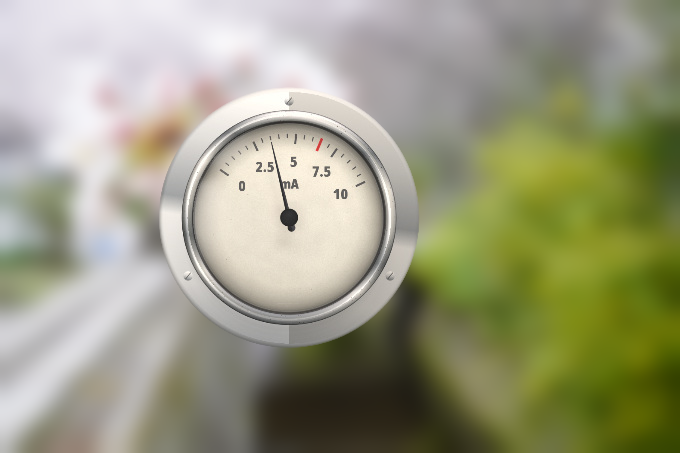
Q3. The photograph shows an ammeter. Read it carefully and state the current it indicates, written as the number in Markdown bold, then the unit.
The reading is **3.5** mA
